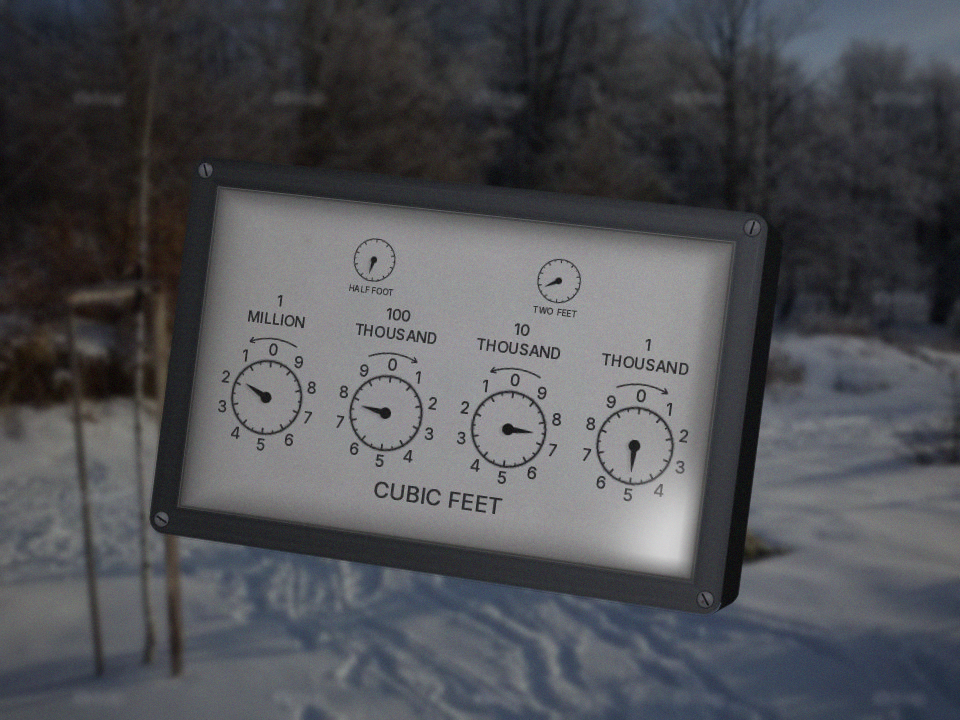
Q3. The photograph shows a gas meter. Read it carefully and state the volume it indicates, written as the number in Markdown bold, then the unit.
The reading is **177500** ft³
